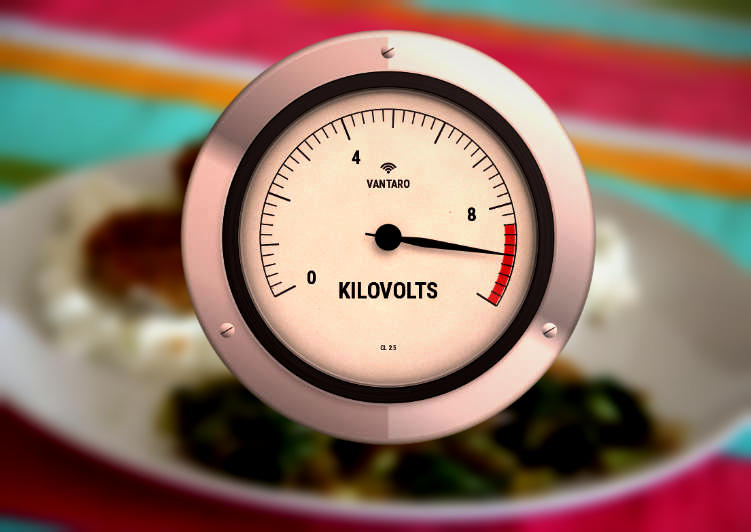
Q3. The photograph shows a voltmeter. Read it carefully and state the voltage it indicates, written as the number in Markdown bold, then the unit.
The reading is **9** kV
